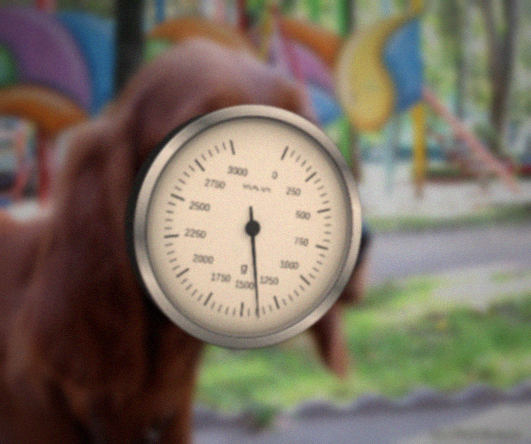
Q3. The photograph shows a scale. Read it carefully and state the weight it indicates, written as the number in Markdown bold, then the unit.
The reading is **1400** g
